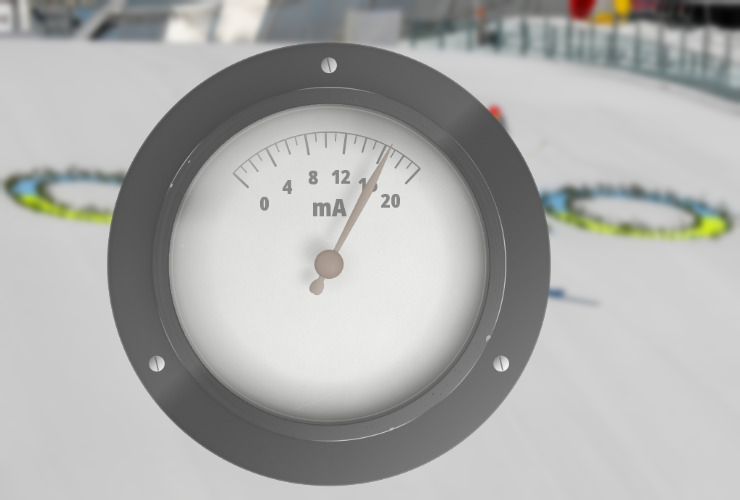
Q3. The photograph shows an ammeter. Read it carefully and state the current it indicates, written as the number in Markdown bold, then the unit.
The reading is **16.5** mA
